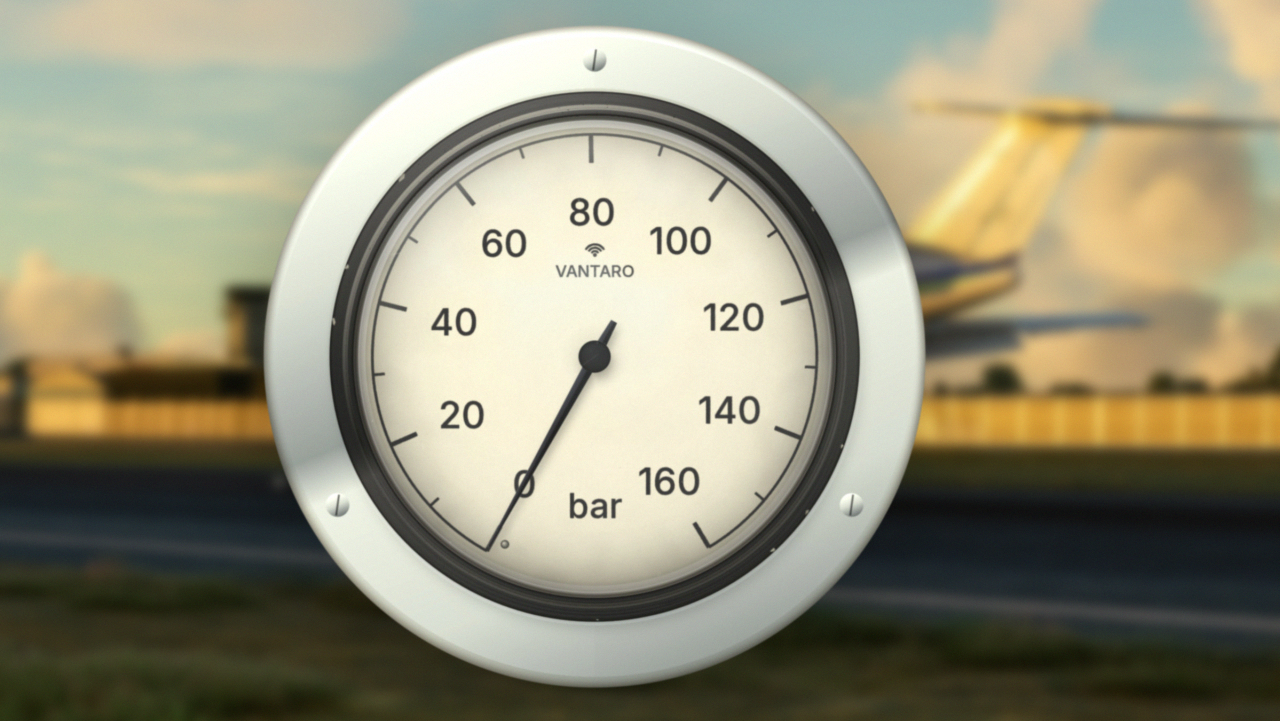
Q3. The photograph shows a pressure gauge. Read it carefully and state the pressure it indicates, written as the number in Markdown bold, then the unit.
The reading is **0** bar
